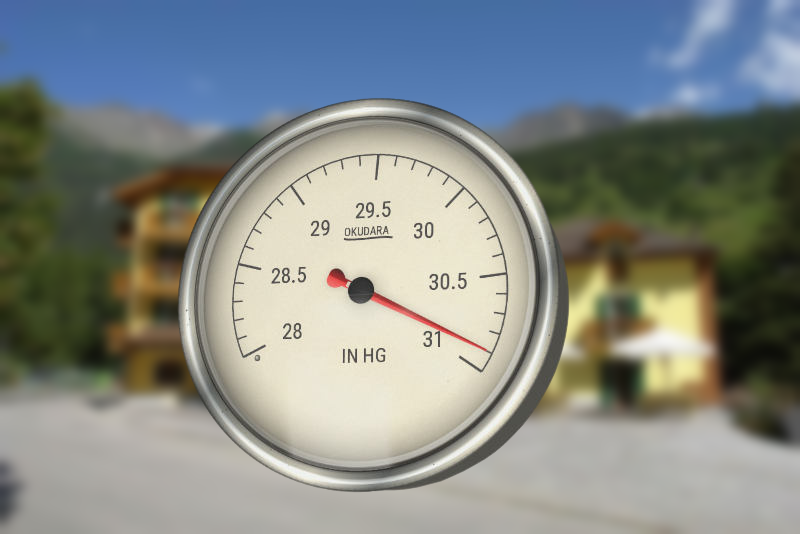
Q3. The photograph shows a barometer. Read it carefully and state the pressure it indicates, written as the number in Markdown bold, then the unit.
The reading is **30.9** inHg
